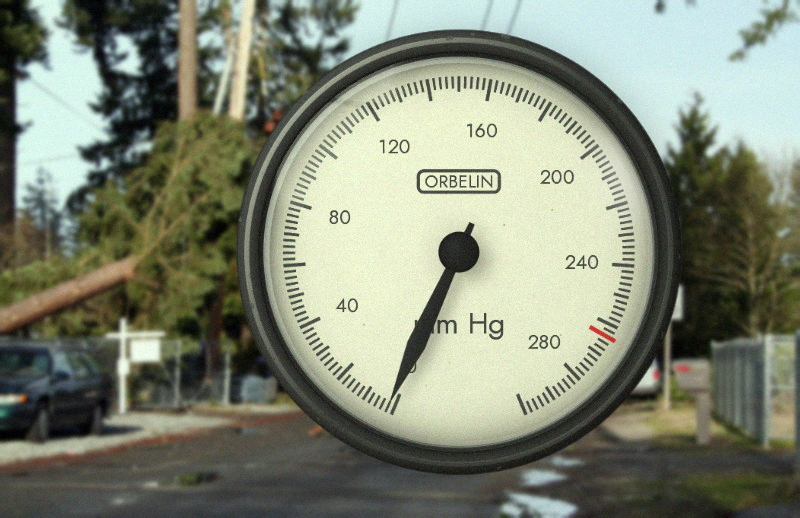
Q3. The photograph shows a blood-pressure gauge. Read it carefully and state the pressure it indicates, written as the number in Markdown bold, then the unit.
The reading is **2** mmHg
